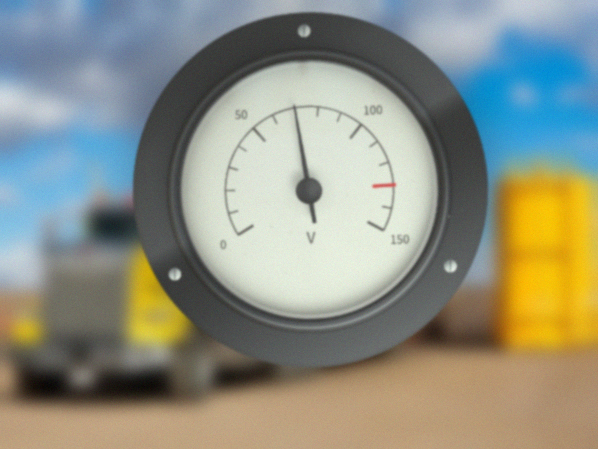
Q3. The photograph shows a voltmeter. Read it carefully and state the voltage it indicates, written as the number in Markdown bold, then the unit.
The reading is **70** V
